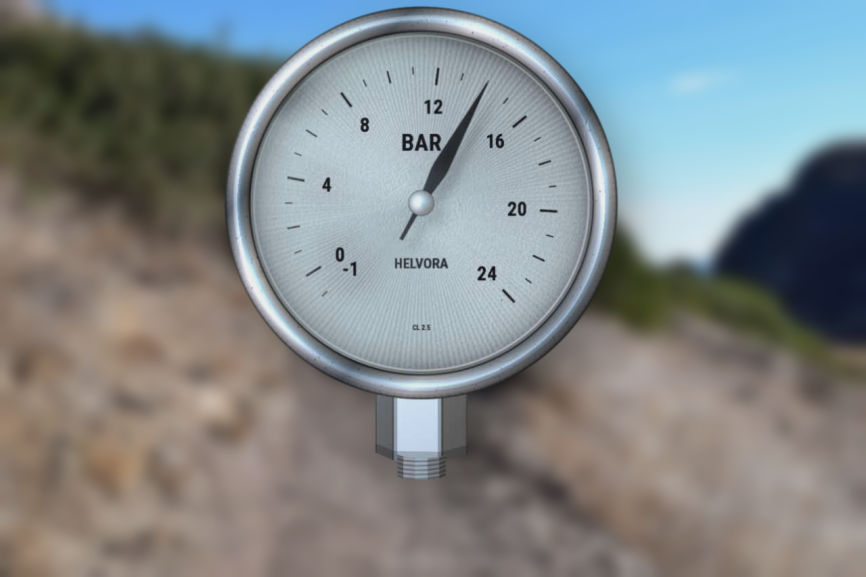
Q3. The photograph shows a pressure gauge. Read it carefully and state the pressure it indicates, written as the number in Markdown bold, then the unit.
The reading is **14** bar
